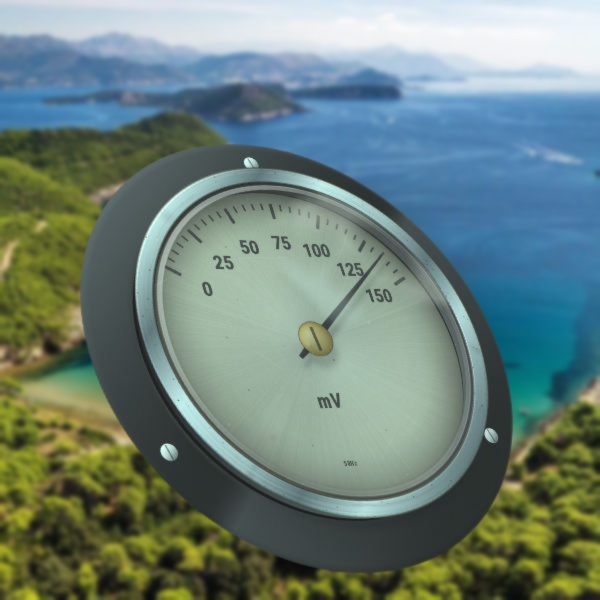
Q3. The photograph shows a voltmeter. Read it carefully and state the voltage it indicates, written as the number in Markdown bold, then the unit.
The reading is **135** mV
